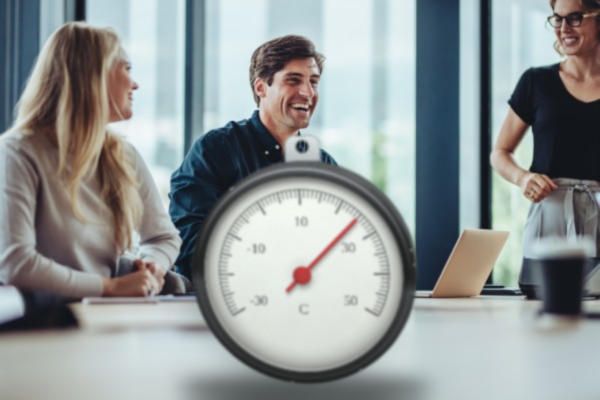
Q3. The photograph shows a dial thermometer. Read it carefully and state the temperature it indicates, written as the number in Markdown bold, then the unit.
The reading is **25** °C
